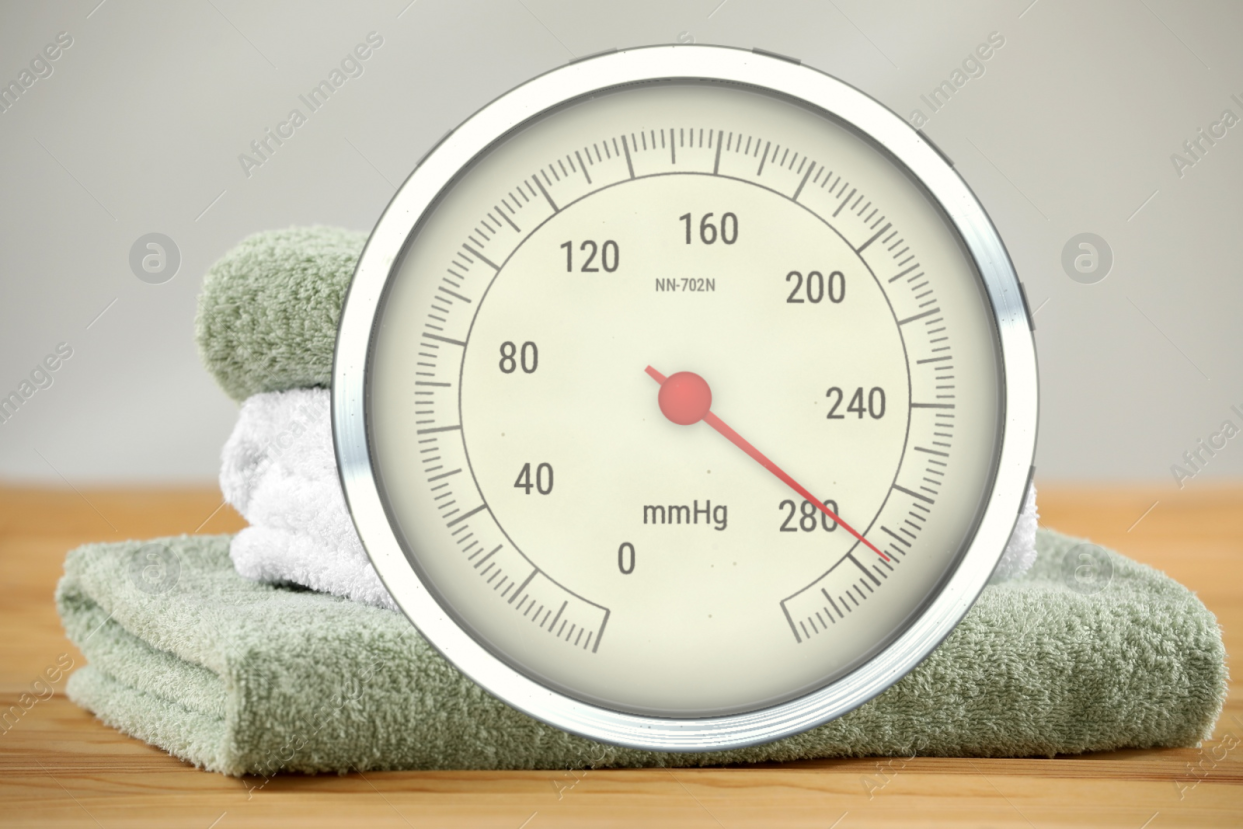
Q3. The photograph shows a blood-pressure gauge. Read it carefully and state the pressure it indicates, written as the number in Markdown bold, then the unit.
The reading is **275** mmHg
